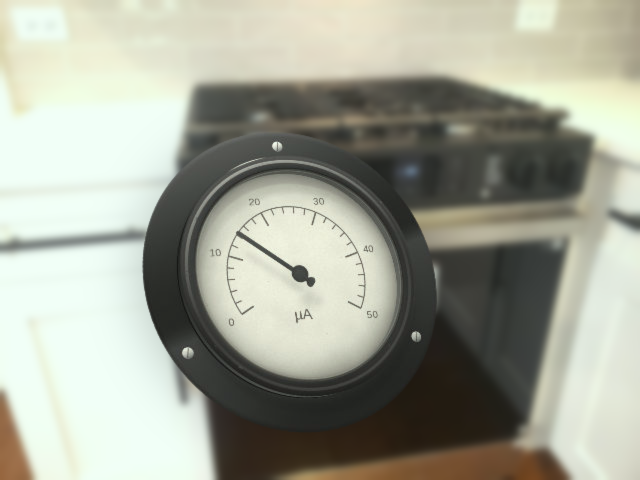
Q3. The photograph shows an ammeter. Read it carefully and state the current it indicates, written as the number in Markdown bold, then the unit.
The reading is **14** µA
